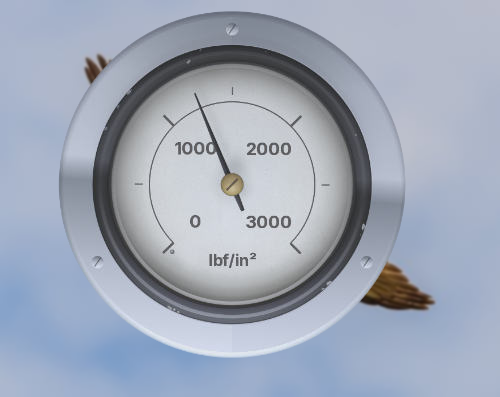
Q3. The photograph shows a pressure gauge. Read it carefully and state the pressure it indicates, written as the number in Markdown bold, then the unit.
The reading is **1250** psi
